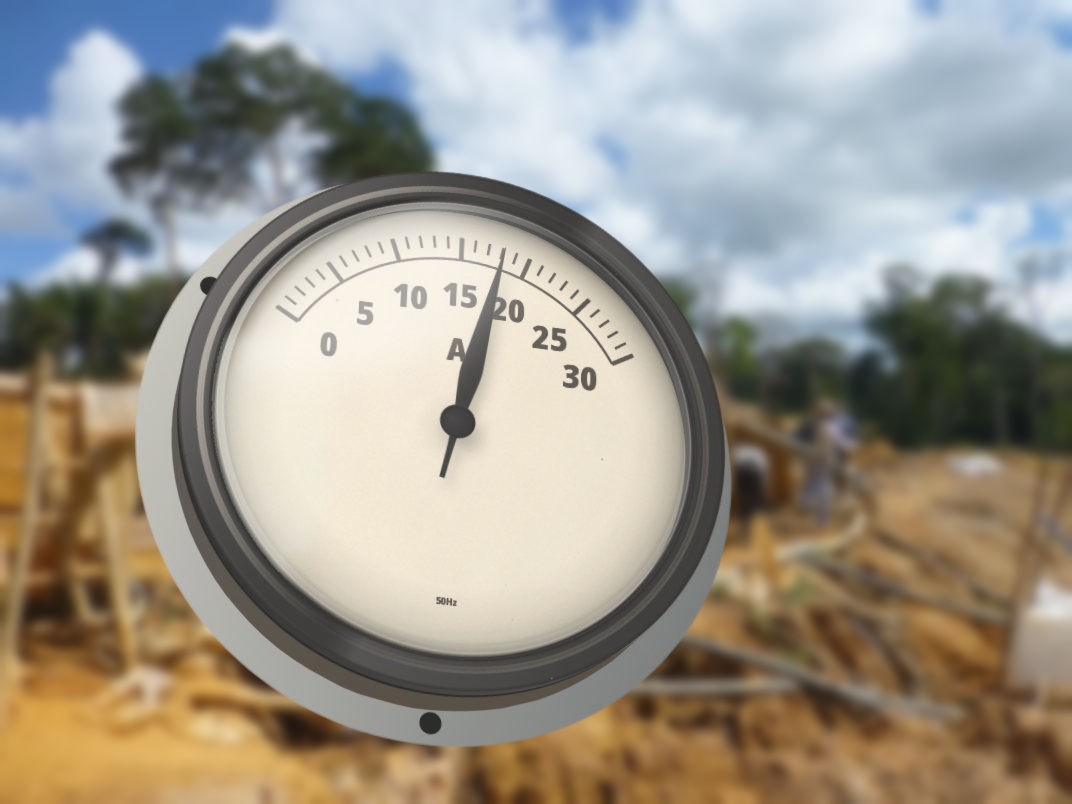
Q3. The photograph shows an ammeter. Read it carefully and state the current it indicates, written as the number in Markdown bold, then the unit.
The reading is **18** A
